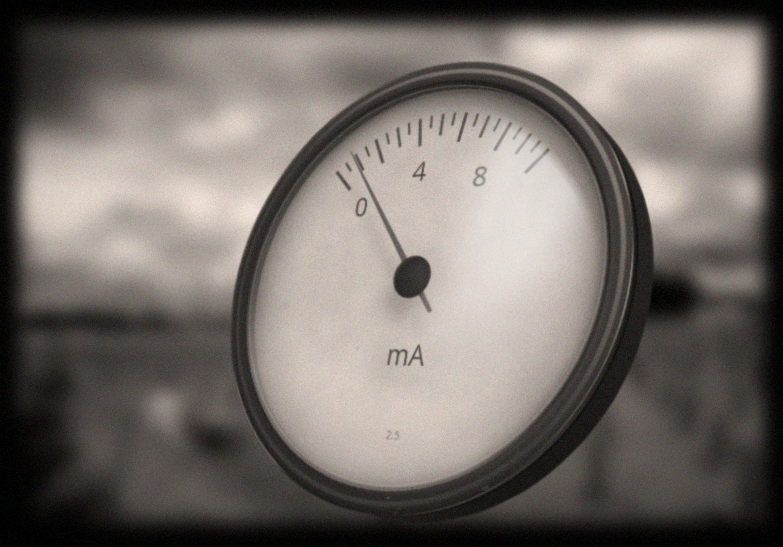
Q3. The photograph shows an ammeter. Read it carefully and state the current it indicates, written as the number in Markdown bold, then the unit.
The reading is **1** mA
